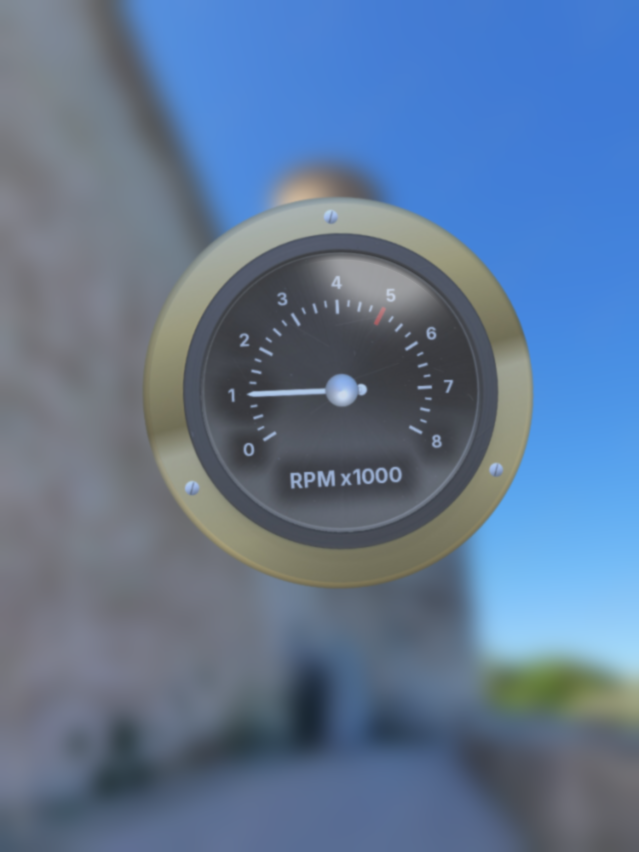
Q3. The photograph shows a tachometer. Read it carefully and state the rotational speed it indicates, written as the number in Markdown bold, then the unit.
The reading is **1000** rpm
